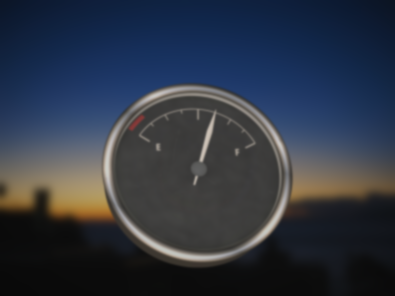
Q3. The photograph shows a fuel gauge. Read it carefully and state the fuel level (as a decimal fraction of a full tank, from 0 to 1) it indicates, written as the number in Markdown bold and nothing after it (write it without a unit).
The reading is **0.625**
